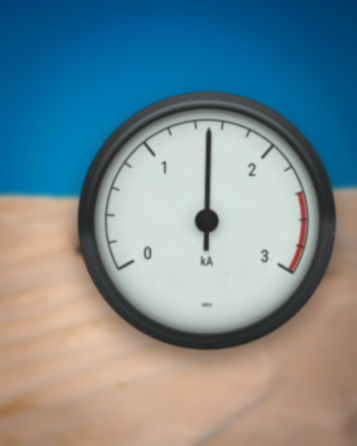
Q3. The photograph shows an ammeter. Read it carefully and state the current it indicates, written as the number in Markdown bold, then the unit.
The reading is **1.5** kA
